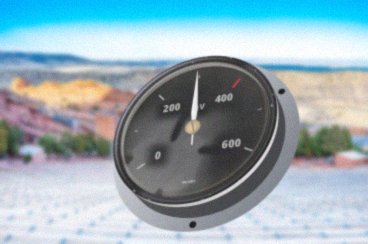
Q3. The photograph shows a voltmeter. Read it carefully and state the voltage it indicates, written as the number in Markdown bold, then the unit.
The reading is **300** mV
